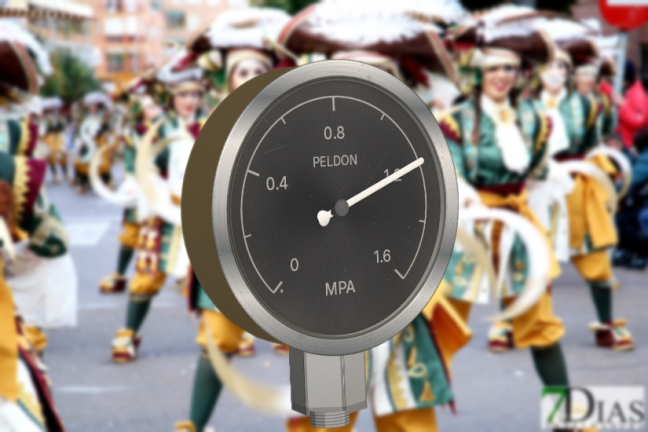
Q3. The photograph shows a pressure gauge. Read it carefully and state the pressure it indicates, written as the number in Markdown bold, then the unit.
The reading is **1.2** MPa
